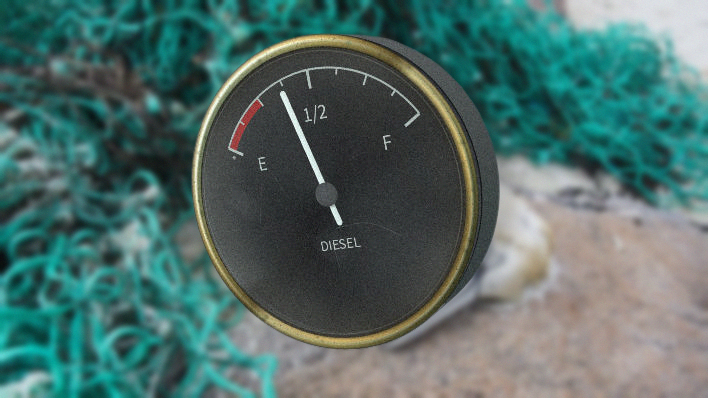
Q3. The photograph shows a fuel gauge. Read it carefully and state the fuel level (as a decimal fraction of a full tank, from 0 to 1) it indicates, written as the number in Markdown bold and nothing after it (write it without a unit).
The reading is **0.375**
